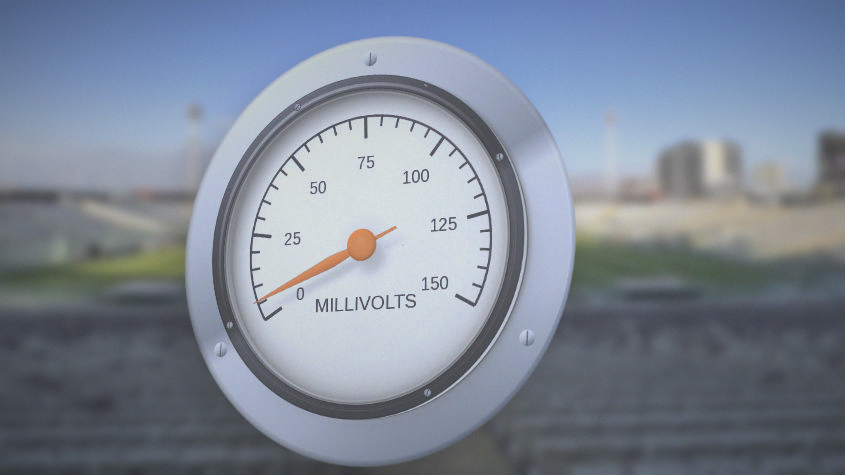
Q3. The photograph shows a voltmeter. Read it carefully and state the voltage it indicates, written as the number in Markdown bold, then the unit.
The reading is **5** mV
